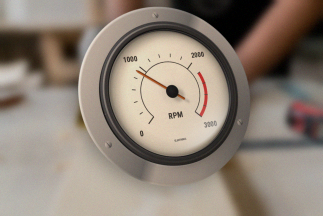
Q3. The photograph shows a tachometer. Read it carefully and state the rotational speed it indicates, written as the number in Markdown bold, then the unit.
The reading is **900** rpm
